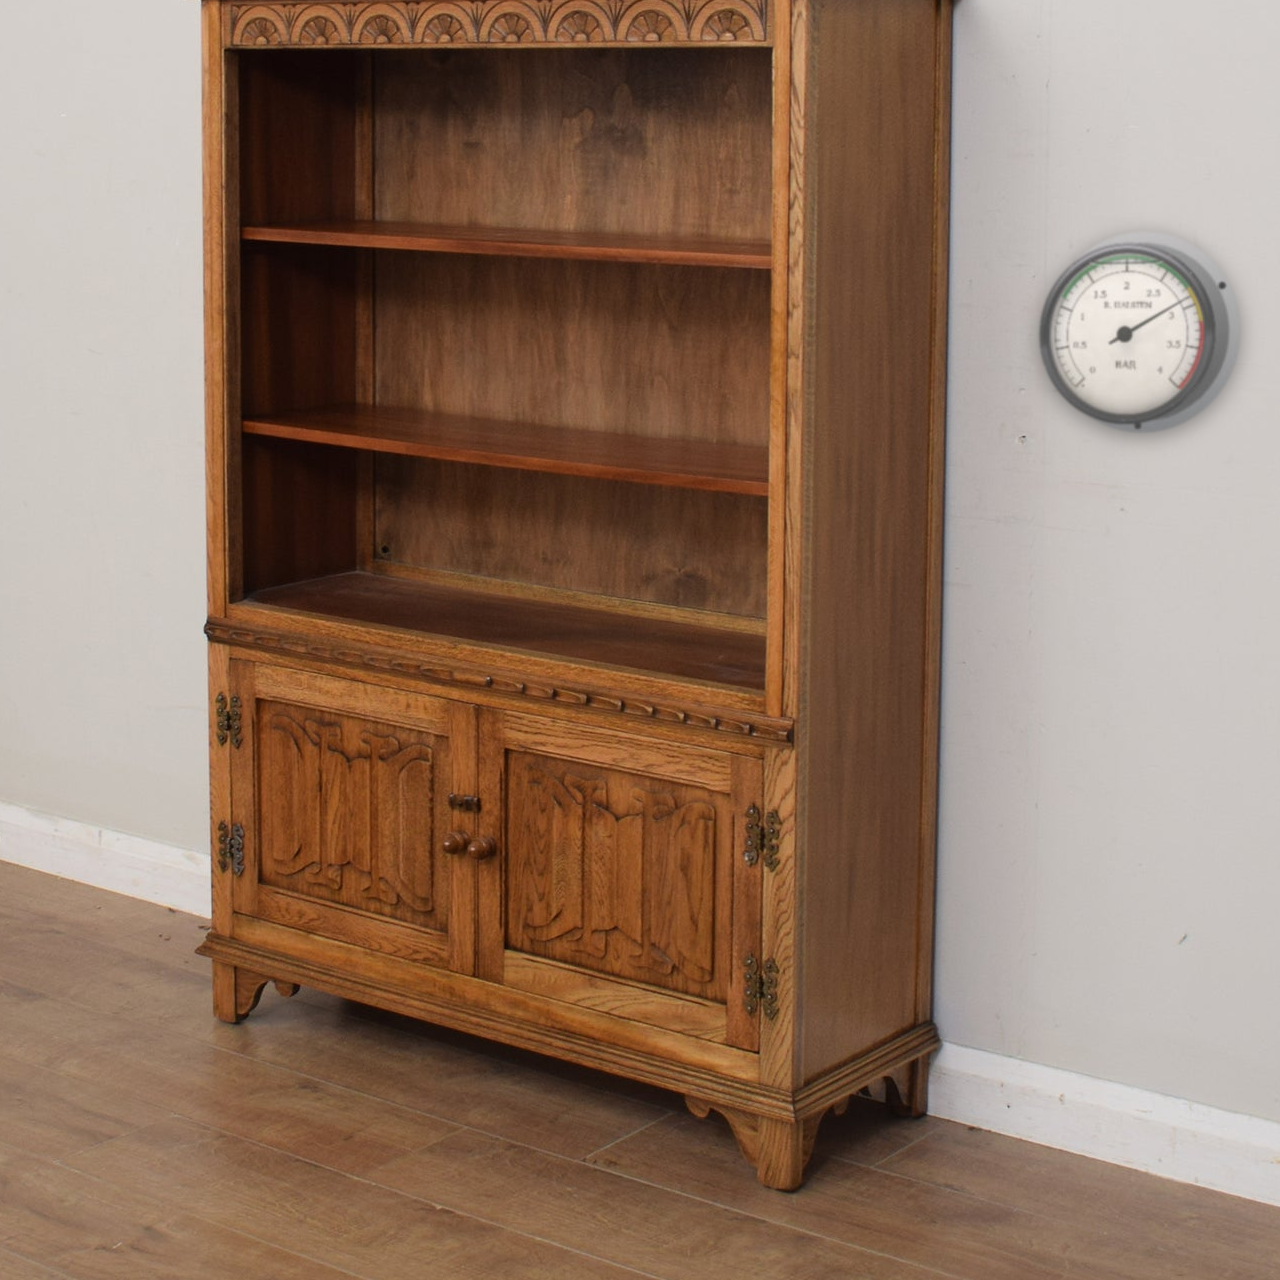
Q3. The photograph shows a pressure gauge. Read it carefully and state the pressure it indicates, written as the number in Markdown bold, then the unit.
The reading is **2.9** bar
